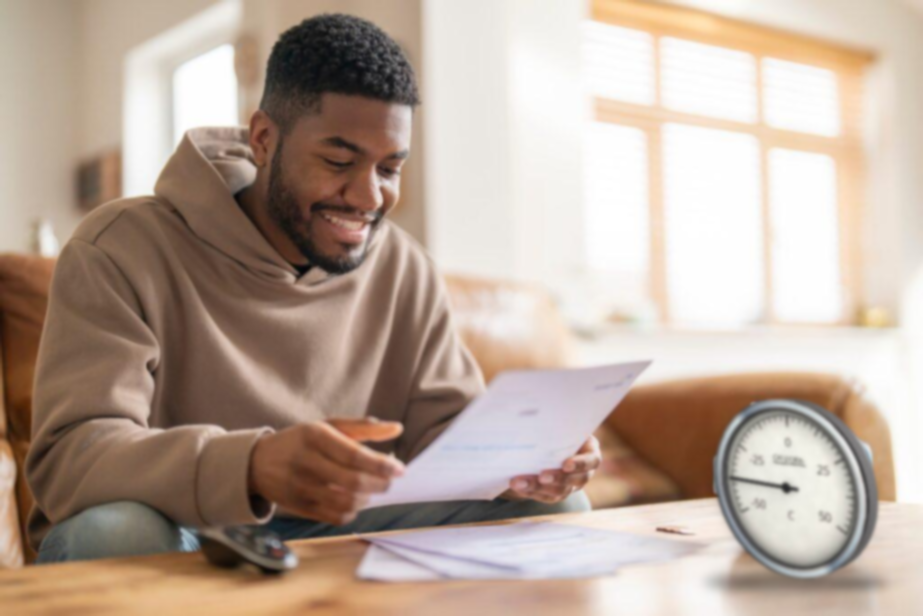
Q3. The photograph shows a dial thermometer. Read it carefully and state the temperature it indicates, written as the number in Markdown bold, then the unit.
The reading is **-37.5** °C
